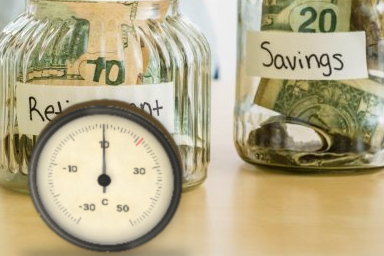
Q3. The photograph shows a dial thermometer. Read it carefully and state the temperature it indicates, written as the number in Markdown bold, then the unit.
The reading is **10** °C
